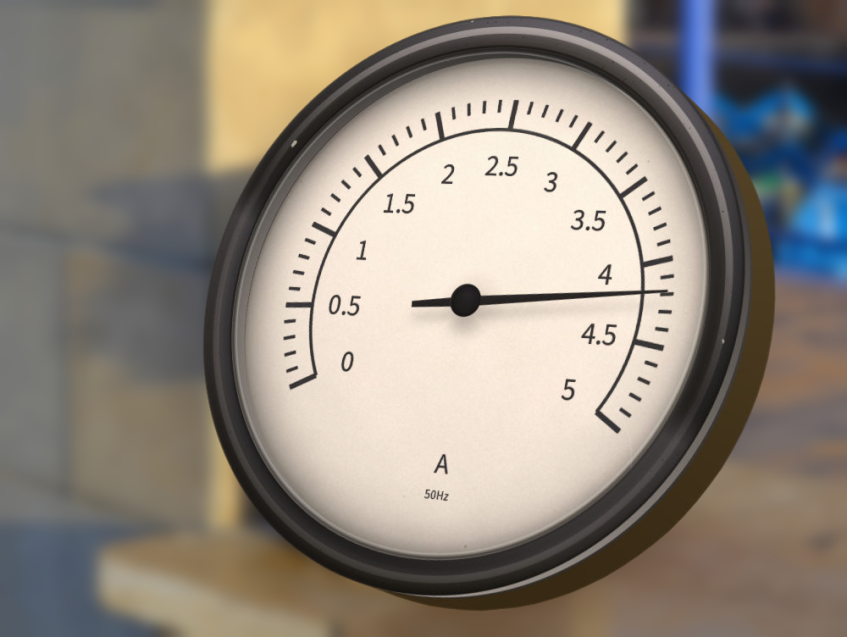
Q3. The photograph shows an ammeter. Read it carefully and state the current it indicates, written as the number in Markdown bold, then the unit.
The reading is **4.2** A
